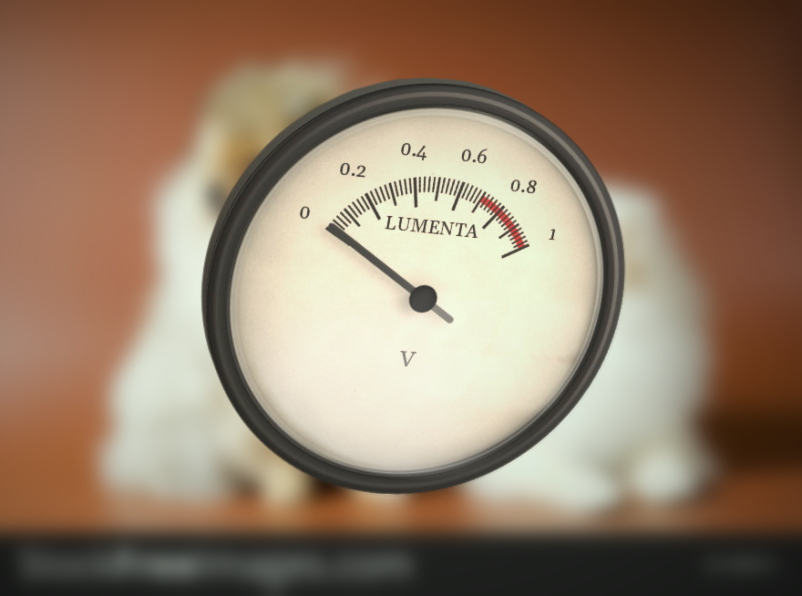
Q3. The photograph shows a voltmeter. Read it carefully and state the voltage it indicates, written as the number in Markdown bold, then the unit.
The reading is **0.02** V
